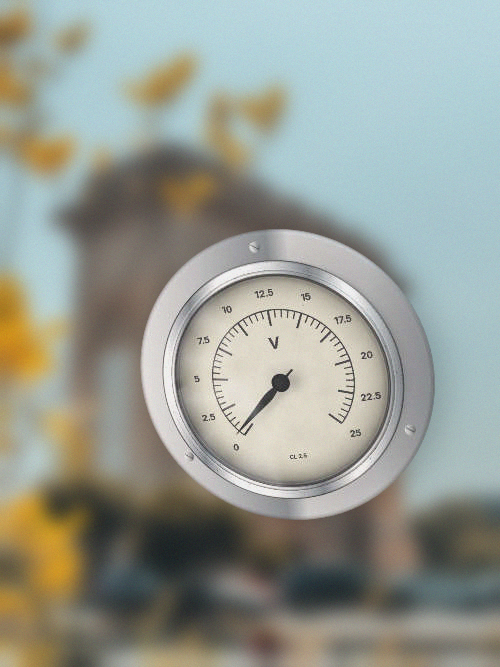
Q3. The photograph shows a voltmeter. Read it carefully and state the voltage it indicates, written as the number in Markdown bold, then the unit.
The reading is **0.5** V
